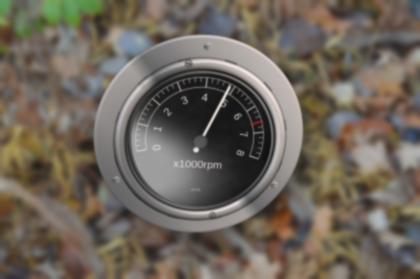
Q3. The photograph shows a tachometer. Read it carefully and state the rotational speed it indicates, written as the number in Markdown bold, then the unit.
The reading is **4800** rpm
